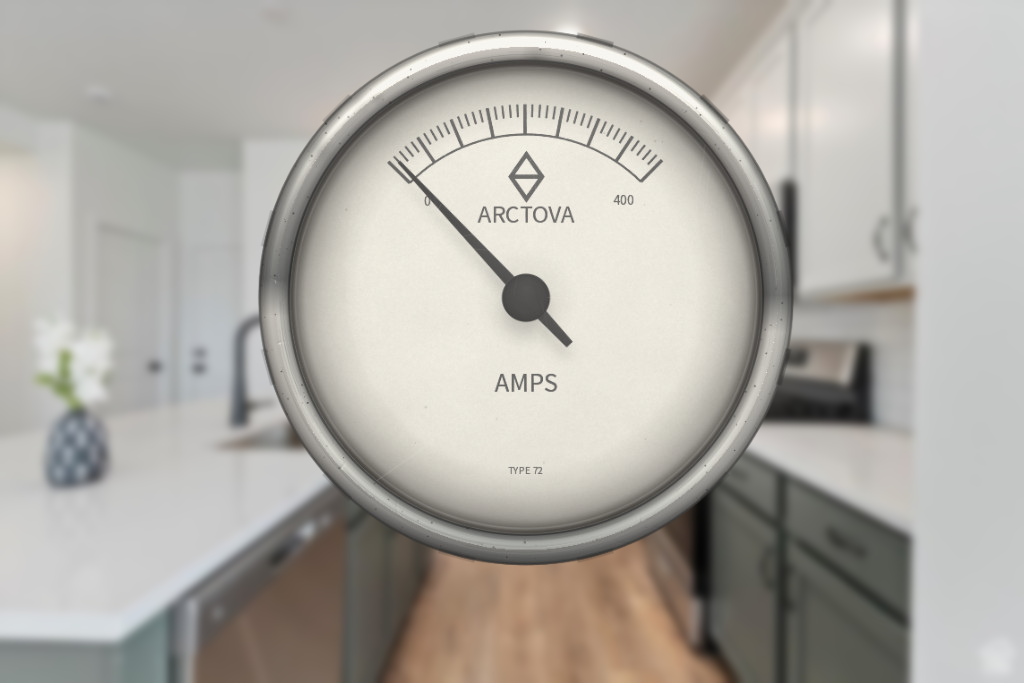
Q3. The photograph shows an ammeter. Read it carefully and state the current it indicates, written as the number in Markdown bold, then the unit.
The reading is **10** A
